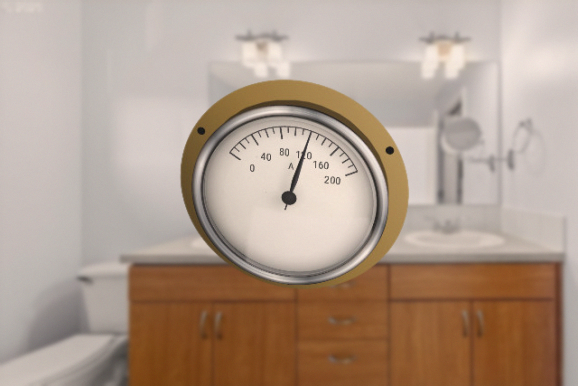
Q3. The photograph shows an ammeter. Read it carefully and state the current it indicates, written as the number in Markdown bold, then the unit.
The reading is **120** A
